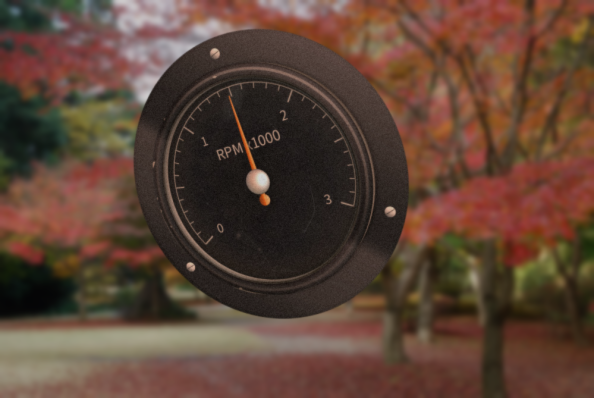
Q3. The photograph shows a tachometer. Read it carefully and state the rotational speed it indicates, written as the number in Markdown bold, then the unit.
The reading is **1500** rpm
